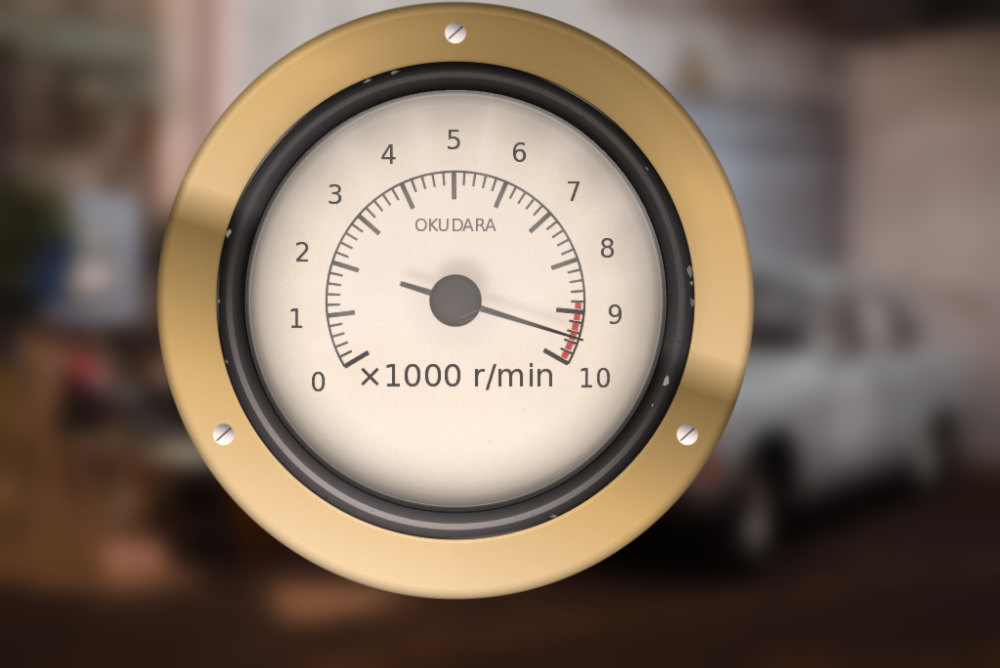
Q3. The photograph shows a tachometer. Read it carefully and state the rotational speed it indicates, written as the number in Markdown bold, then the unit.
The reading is **9500** rpm
